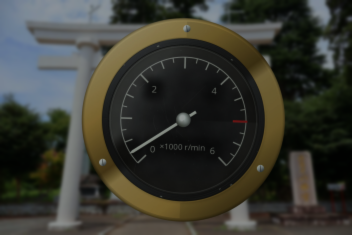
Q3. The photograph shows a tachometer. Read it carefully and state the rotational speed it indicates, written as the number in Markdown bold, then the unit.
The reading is **250** rpm
